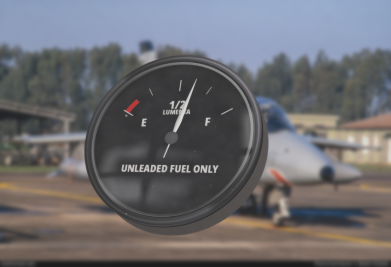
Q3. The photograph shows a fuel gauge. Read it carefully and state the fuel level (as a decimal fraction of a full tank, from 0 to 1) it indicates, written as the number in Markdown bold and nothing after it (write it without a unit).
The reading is **0.625**
